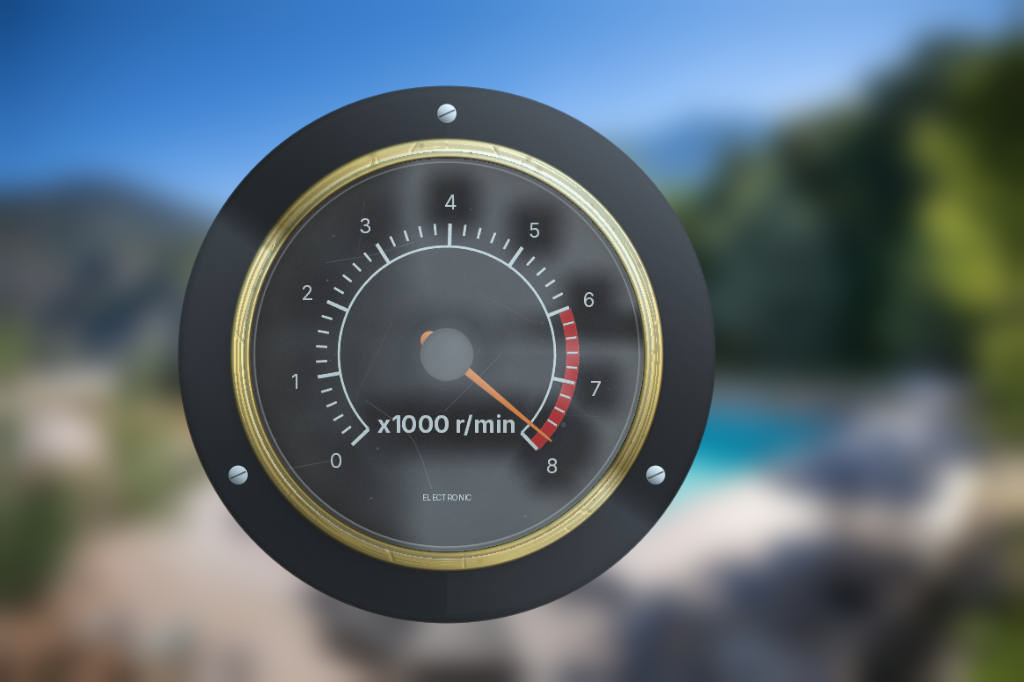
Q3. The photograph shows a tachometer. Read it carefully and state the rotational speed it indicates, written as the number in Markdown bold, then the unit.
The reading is **7800** rpm
